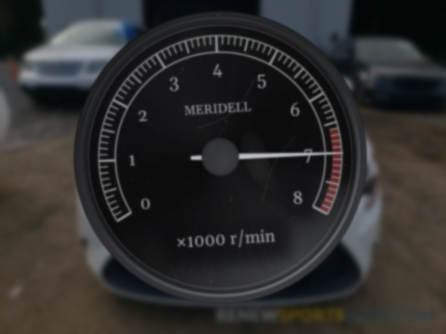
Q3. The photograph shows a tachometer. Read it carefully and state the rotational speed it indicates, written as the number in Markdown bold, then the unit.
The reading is **7000** rpm
